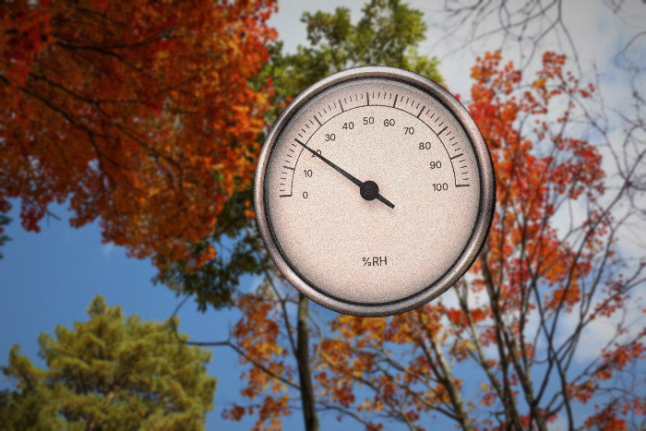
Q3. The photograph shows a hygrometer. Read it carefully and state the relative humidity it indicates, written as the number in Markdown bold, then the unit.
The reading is **20** %
